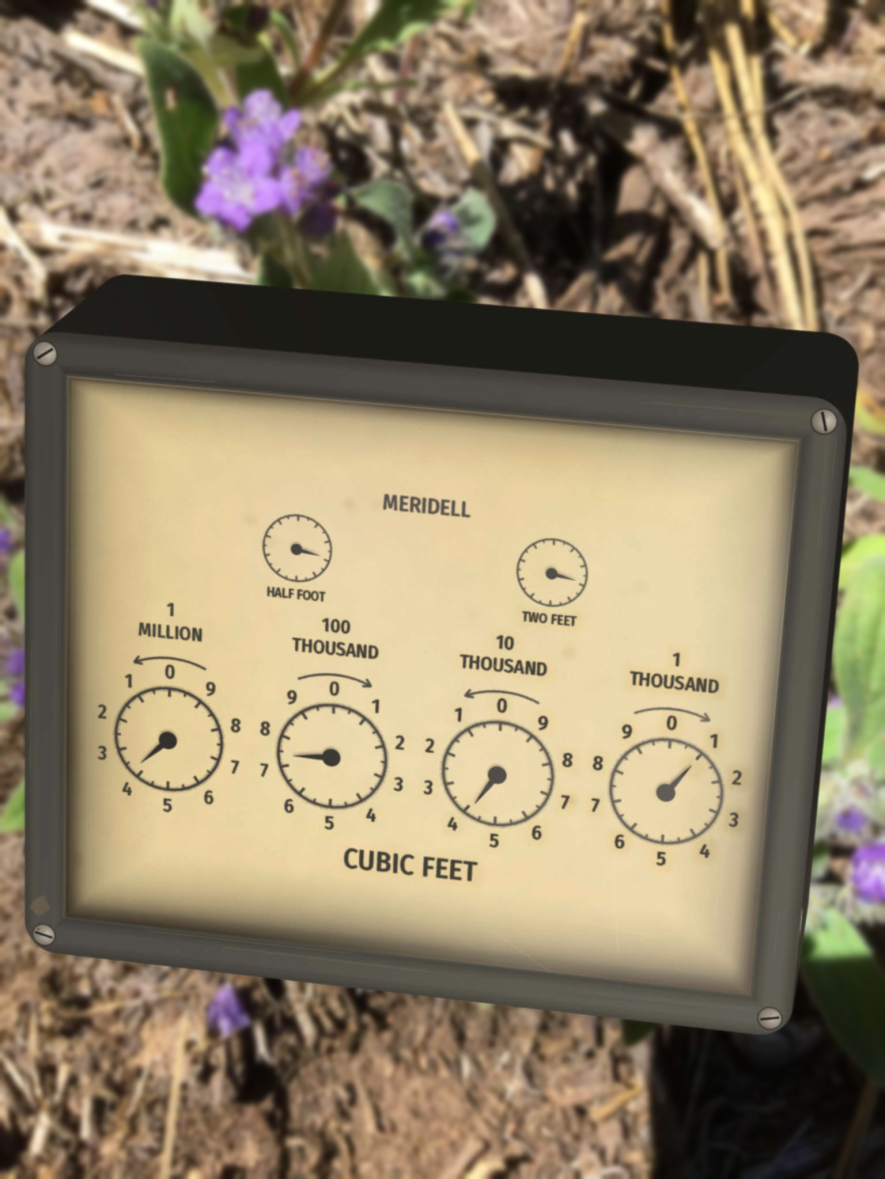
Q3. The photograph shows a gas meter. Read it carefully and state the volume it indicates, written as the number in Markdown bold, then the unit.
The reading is **374100** ft³
